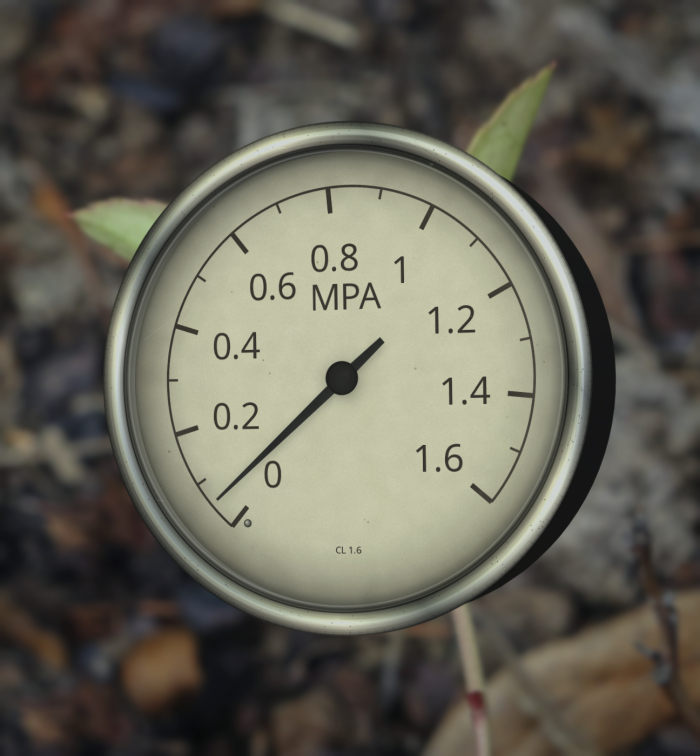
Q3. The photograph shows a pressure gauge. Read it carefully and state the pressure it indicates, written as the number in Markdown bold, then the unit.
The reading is **0.05** MPa
